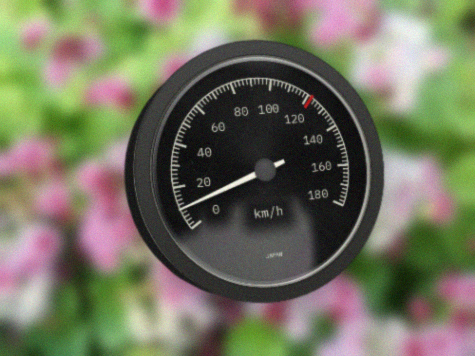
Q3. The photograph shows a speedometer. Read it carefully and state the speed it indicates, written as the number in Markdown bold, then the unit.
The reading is **10** km/h
